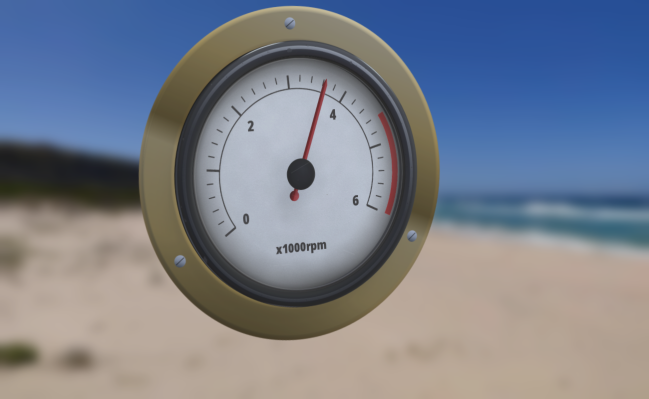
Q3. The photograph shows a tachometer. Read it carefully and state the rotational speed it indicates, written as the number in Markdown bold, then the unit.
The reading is **3600** rpm
